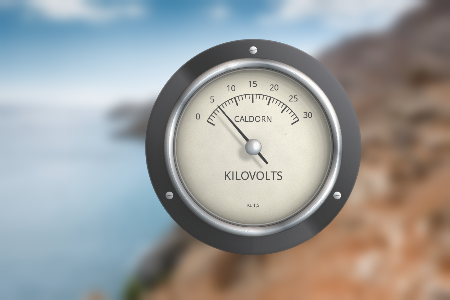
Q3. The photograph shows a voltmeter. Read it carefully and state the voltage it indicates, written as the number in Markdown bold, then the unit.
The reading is **5** kV
